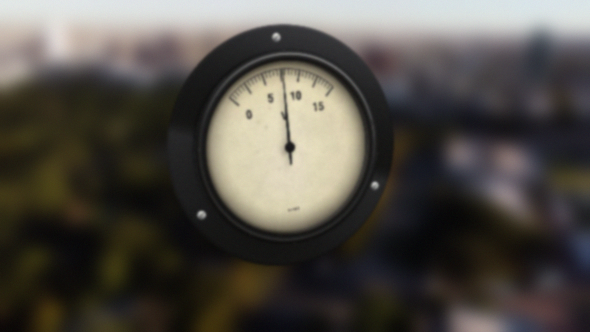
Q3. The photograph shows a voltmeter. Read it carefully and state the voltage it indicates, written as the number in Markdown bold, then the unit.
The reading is **7.5** V
